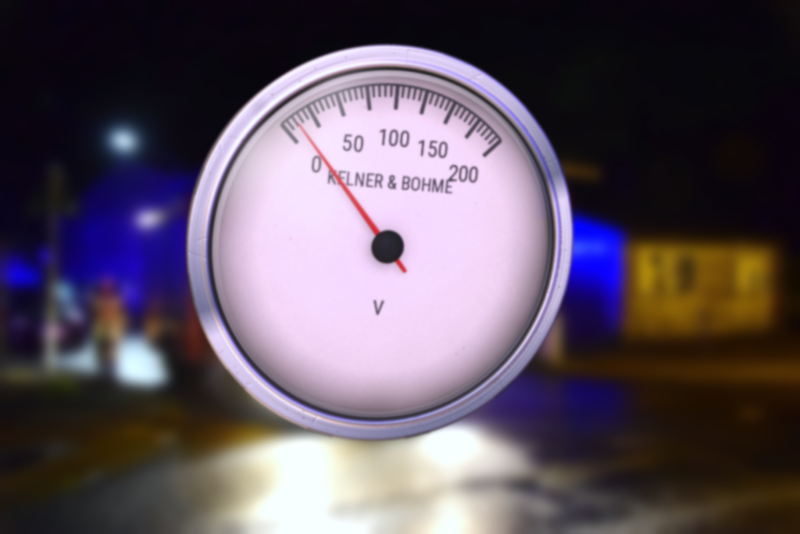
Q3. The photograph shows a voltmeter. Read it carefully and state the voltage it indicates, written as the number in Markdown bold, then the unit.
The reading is **10** V
